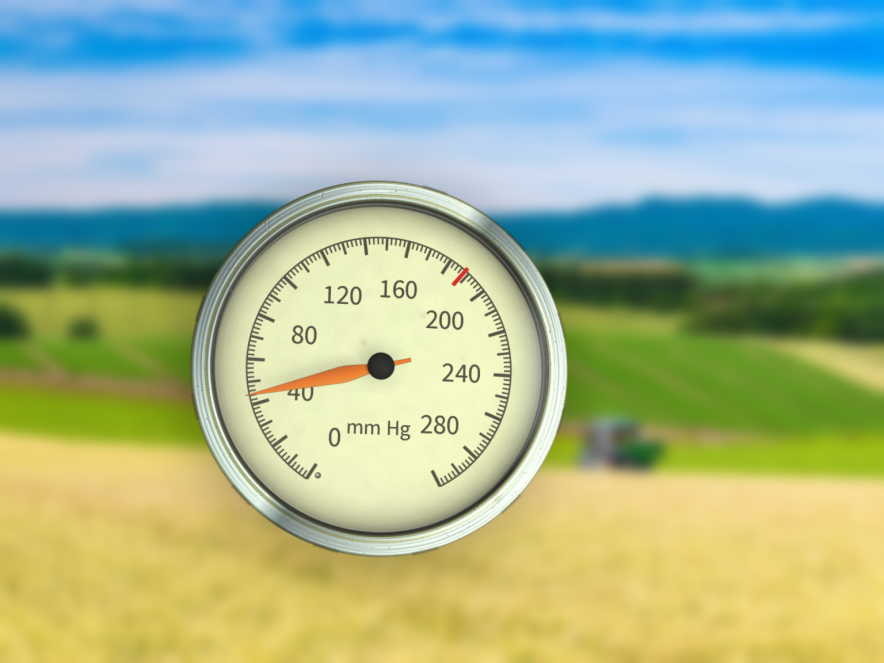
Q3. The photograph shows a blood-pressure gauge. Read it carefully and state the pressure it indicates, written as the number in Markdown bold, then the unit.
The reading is **44** mmHg
